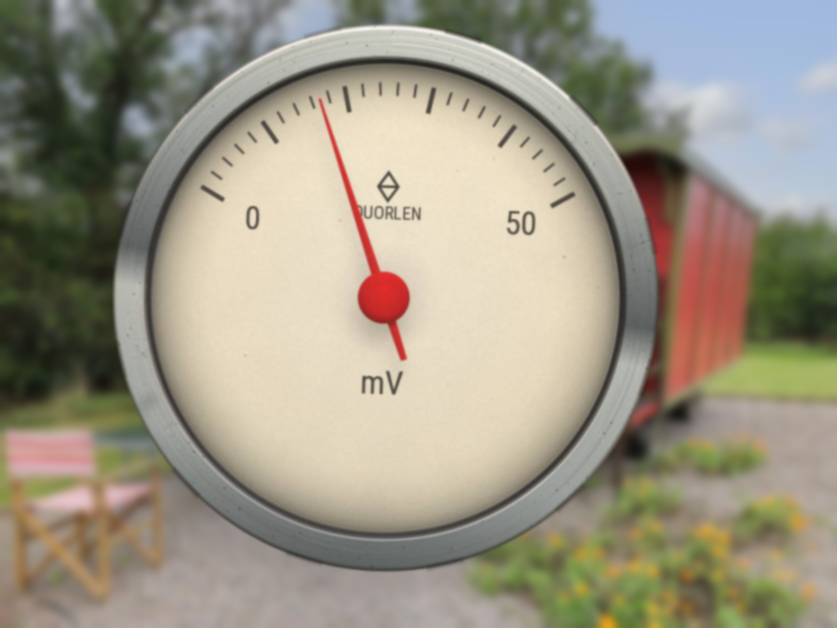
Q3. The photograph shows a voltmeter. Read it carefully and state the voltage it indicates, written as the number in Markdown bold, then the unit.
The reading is **17** mV
